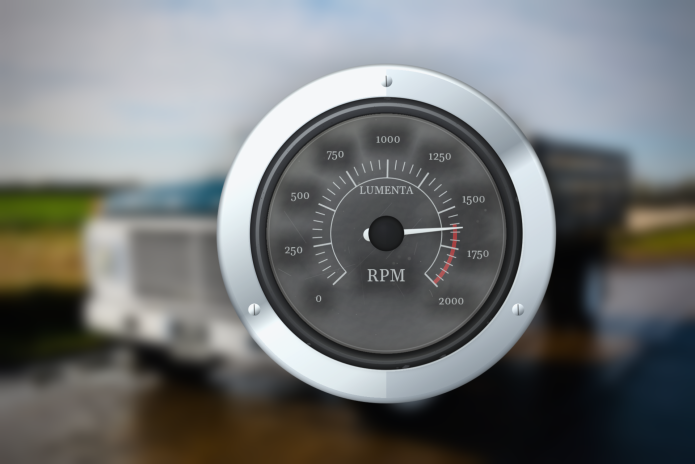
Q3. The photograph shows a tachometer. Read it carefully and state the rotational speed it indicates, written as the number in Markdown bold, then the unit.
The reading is **1625** rpm
